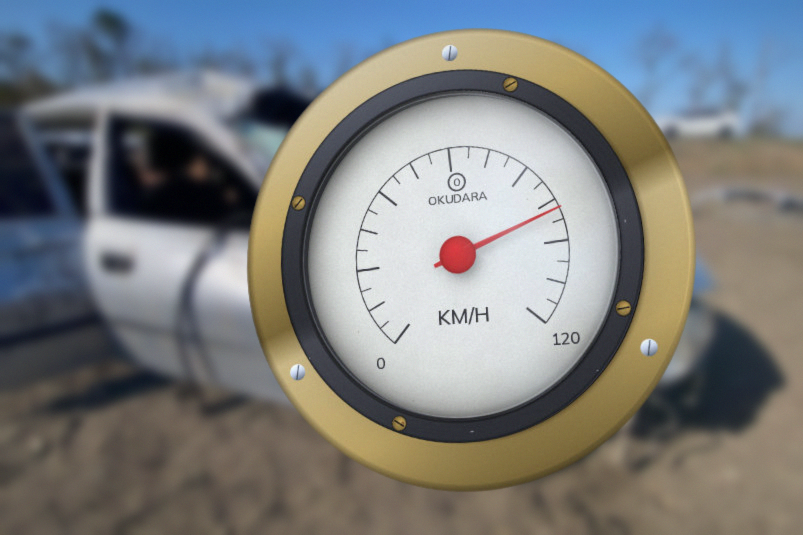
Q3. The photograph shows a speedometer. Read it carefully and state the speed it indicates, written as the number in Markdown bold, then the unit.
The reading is **92.5** km/h
